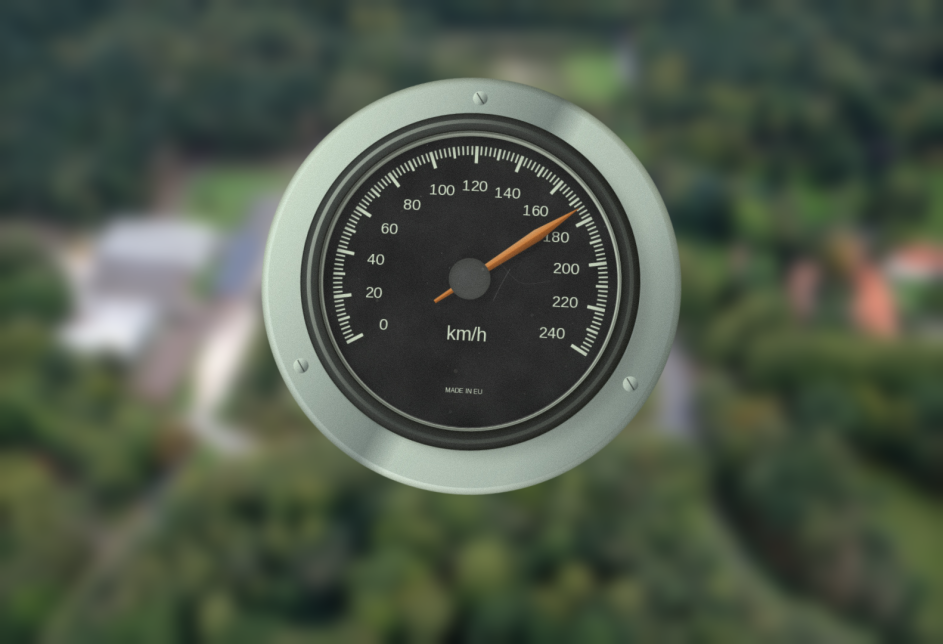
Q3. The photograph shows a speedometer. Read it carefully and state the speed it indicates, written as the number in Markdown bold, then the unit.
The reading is **174** km/h
